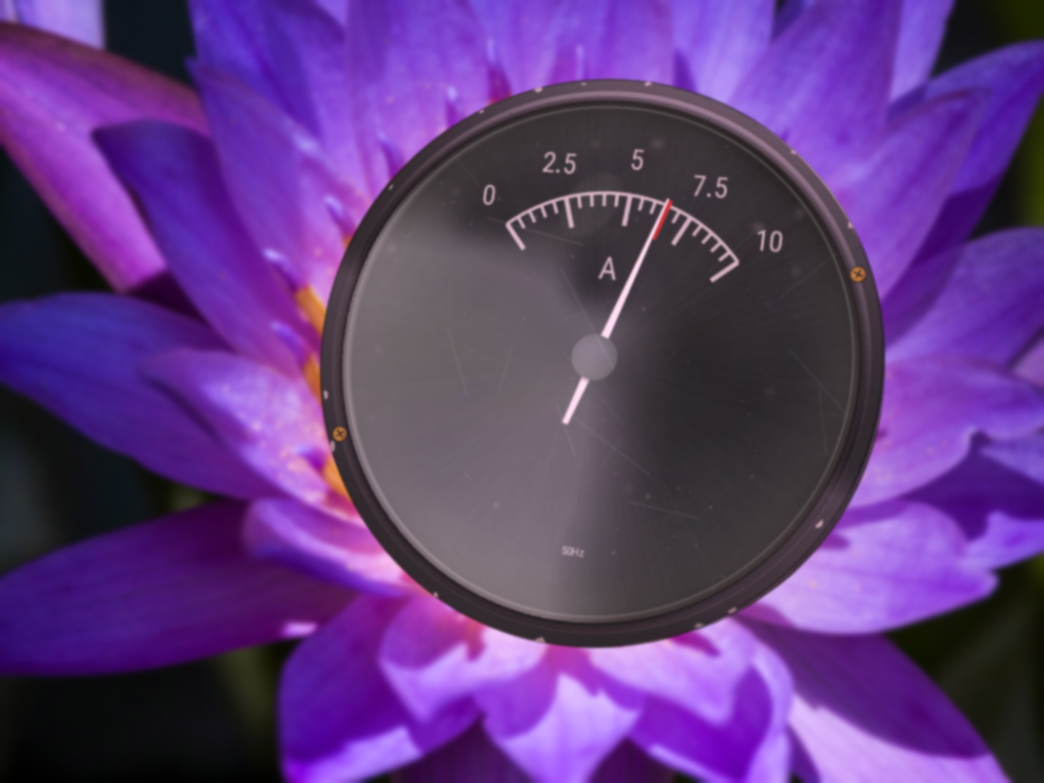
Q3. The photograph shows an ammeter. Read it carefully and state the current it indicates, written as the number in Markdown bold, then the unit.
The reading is **6.5** A
